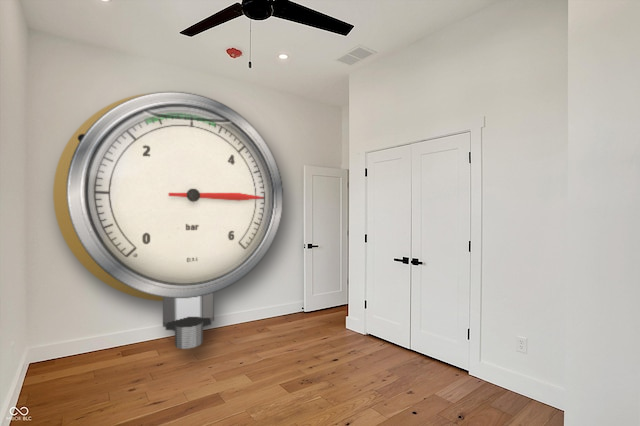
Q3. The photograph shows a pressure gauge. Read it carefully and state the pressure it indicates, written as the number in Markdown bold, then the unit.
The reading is **5** bar
